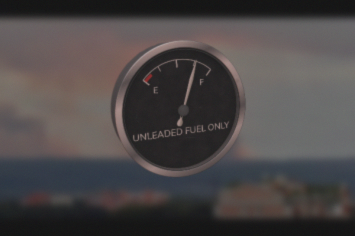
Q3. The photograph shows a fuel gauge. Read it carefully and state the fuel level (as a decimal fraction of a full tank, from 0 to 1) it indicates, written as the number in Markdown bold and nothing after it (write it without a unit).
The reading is **0.75**
